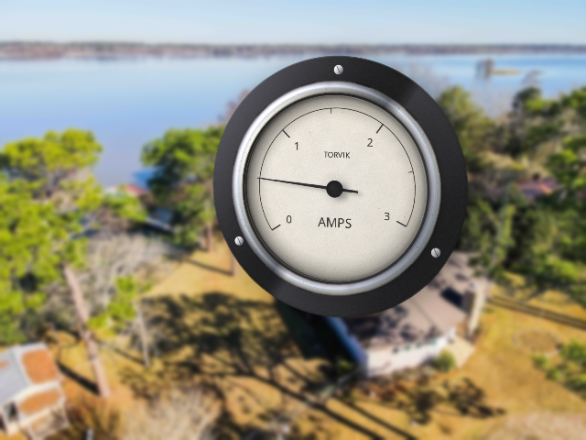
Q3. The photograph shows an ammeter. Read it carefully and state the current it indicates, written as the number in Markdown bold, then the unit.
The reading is **0.5** A
